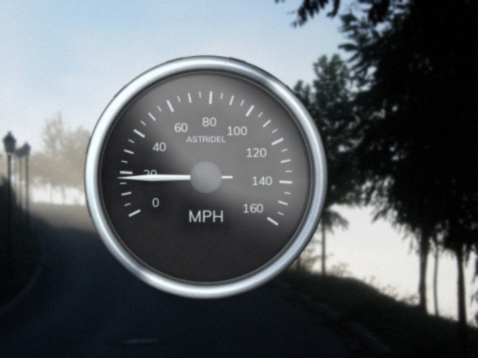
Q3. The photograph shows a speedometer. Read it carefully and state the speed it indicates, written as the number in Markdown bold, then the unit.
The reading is **17.5** mph
